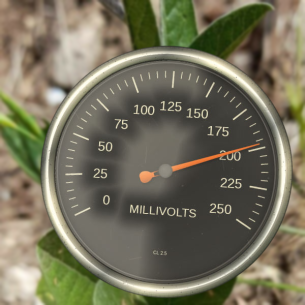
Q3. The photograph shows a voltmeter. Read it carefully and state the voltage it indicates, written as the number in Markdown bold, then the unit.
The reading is **197.5** mV
